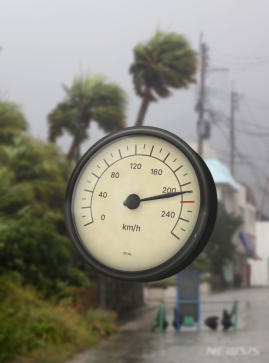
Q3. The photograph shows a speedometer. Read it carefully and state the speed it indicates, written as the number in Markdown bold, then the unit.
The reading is **210** km/h
